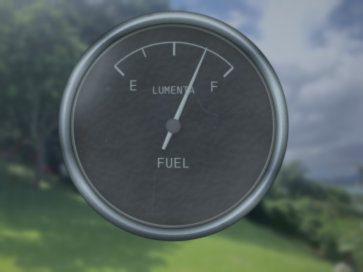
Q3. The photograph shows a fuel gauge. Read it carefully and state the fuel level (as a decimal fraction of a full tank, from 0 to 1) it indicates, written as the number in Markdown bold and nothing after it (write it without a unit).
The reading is **0.75**
